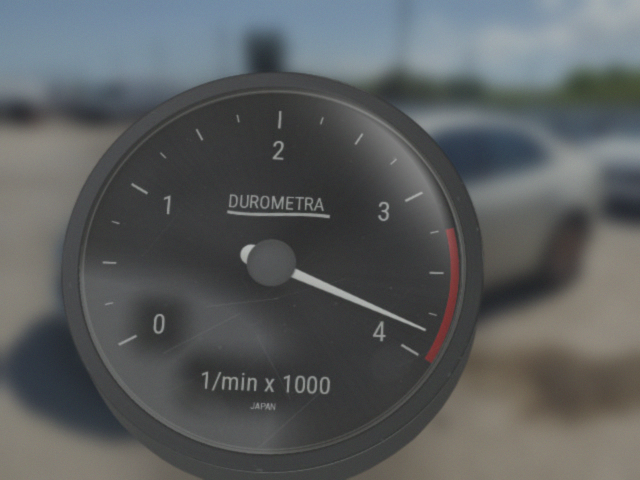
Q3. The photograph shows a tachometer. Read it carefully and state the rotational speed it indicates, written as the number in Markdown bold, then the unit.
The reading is **3875** rpm
